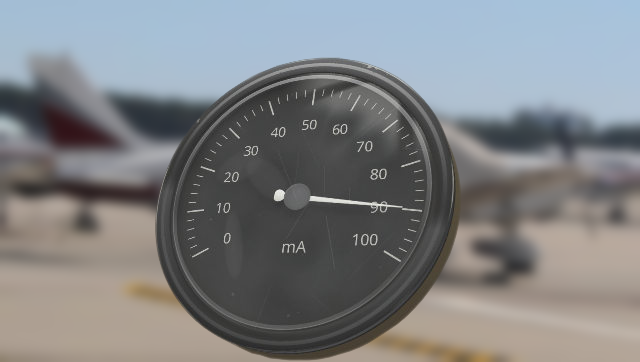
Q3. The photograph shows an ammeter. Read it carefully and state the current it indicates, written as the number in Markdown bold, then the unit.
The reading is **90** mA
